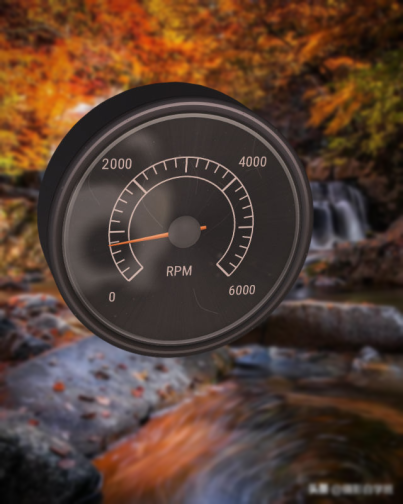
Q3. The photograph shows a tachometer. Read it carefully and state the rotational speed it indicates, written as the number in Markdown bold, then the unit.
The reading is **800** rpm
